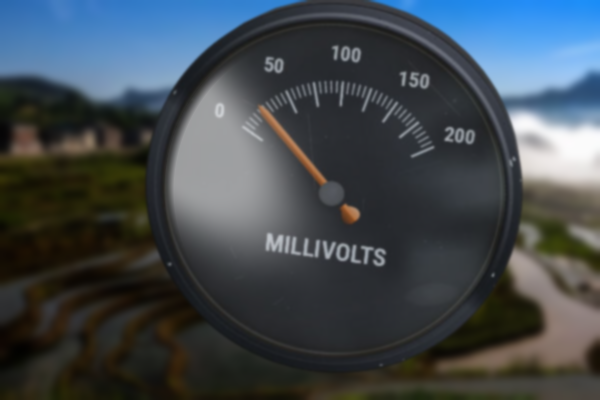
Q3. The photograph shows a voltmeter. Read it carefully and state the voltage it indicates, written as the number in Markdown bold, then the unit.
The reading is **25** mV
